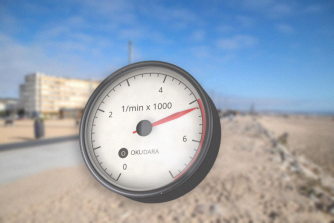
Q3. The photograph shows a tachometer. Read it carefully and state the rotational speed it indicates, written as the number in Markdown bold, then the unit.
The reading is **5200** rpm
